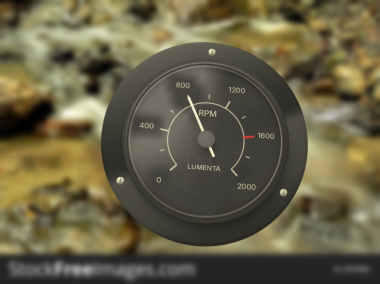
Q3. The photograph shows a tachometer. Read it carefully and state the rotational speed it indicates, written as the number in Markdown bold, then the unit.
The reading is **800** rpm
